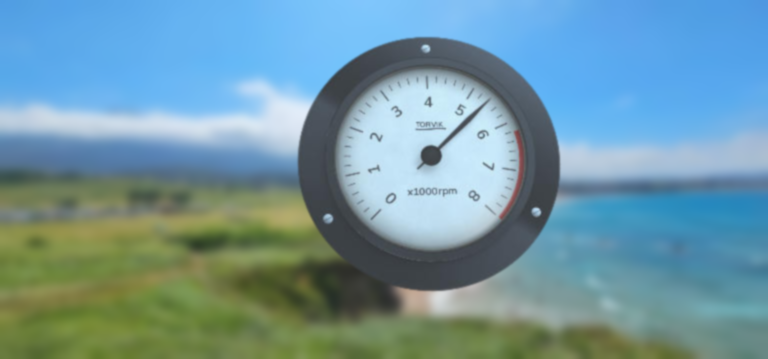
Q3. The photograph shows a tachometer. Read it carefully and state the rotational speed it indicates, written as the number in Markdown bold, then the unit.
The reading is **5400** rpm
